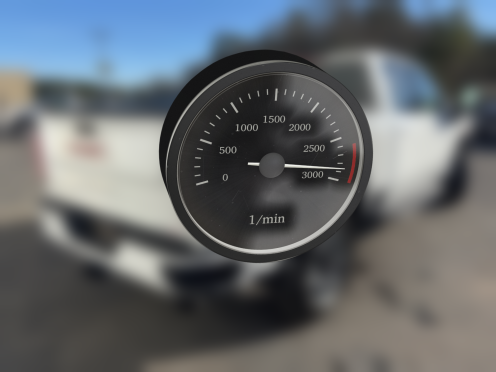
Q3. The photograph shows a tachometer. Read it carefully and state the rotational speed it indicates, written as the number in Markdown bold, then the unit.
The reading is **2850** rpm
